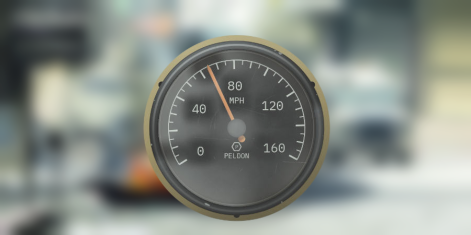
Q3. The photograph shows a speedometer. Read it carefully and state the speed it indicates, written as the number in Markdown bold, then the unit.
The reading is **65** mph
